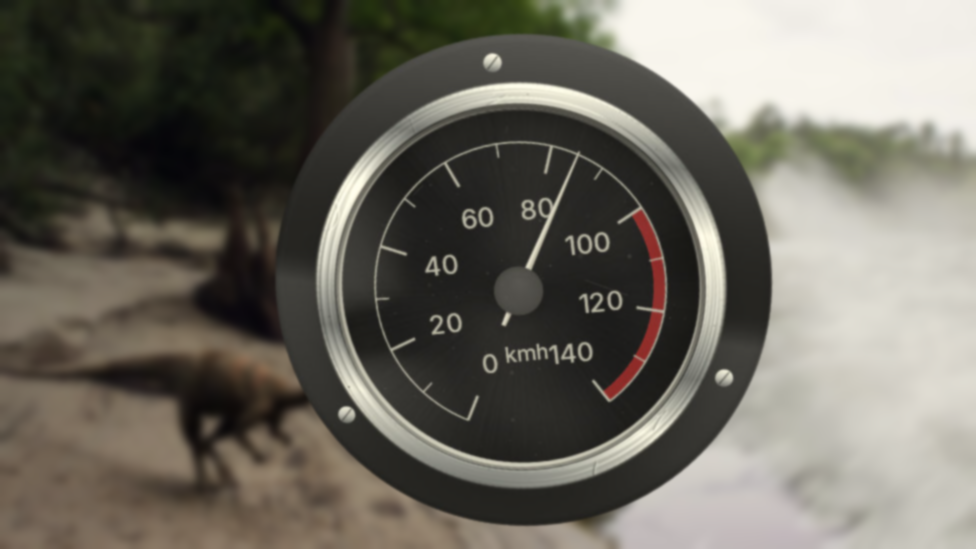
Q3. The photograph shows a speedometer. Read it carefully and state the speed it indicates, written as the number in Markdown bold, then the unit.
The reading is **85** km/h
